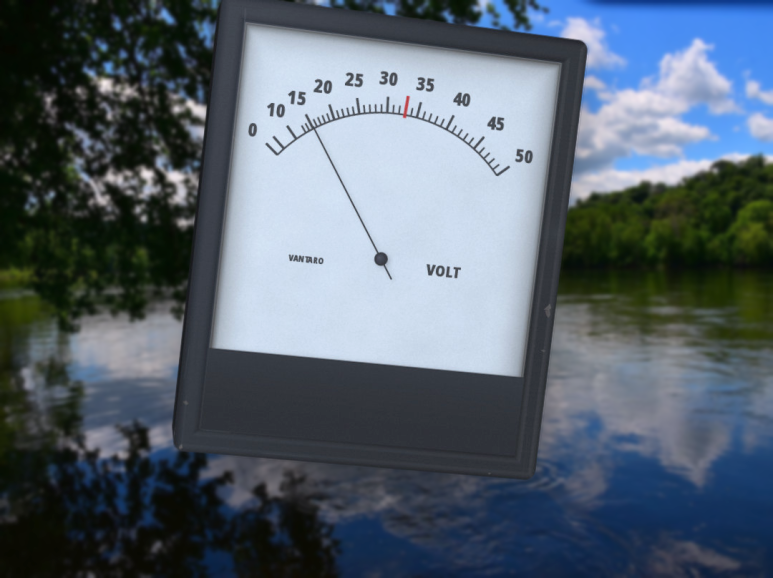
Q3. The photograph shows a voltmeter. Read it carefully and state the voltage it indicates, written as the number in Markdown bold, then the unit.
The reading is **15** V
